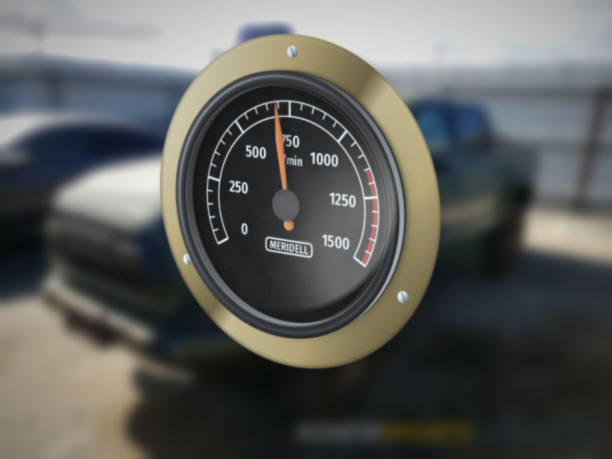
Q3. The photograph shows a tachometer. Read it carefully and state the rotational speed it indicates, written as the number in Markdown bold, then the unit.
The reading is **700** rpm
